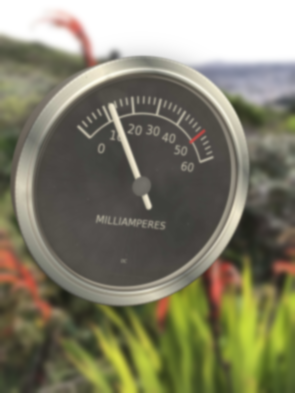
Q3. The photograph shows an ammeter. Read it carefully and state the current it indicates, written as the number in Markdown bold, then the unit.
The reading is **12** mA
